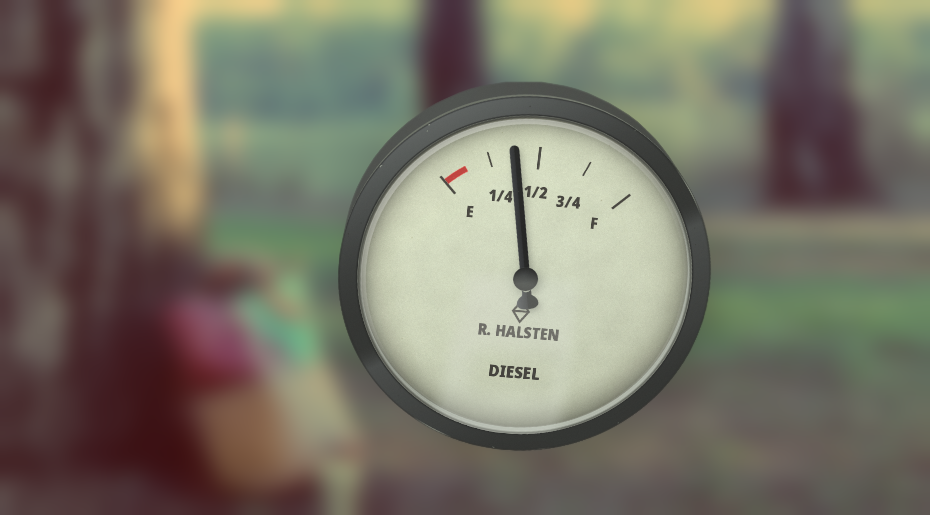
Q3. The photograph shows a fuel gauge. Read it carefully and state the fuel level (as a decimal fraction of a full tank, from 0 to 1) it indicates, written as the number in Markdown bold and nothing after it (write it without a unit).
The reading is **0.375**
